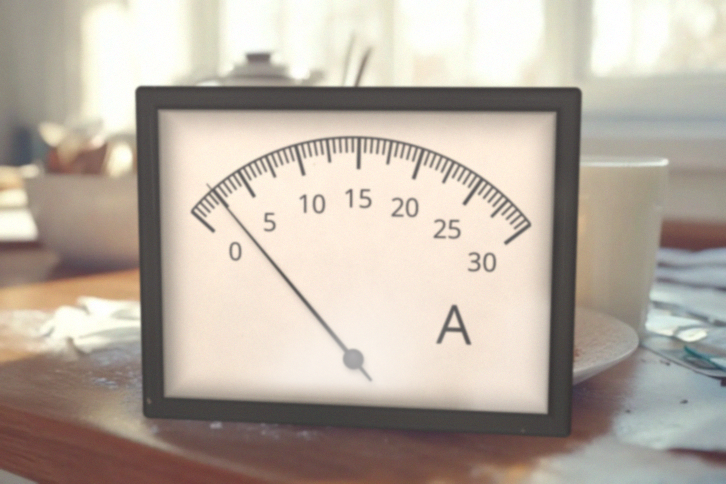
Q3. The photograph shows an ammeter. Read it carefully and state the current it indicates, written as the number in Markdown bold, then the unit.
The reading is **2.5** A
